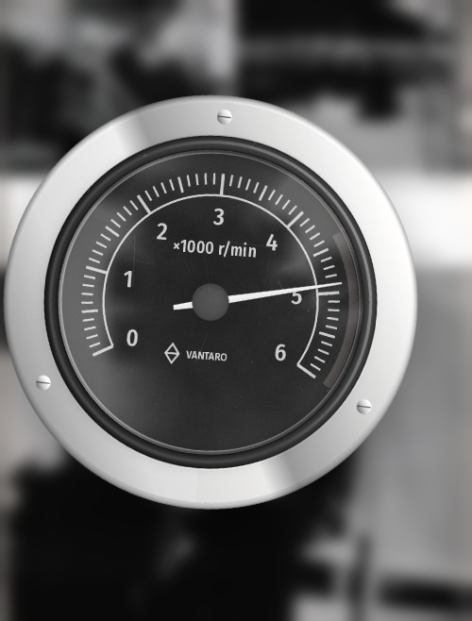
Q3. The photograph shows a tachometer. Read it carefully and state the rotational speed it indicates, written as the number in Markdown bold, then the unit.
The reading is **4900** rpm
